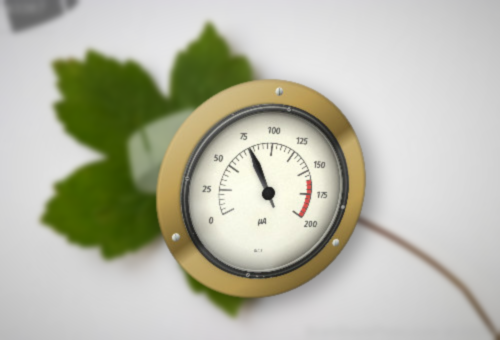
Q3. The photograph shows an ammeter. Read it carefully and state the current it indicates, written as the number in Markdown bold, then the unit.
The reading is **75** µA
